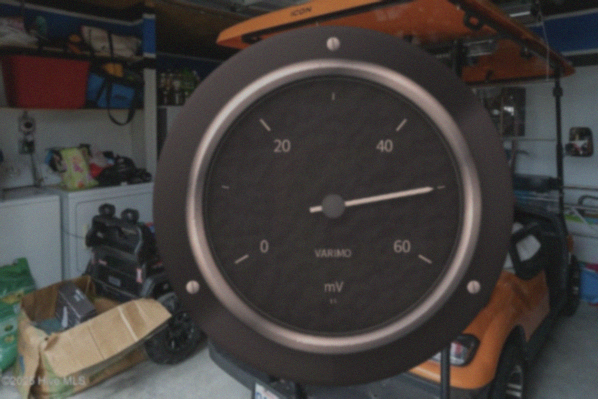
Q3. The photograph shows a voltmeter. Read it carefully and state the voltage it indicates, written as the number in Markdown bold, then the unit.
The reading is **50** mV
